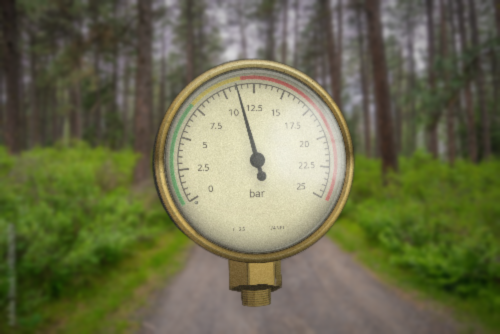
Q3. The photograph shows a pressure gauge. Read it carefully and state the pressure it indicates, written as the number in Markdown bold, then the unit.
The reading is **11** bar
